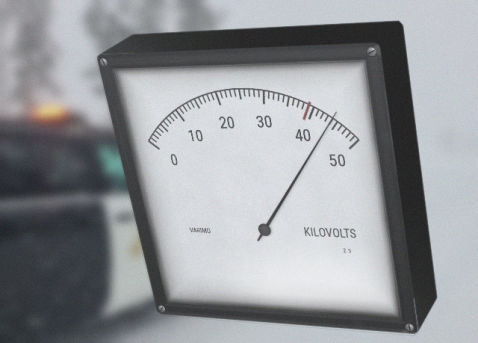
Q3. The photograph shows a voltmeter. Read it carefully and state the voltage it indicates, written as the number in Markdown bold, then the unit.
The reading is **44** kV
